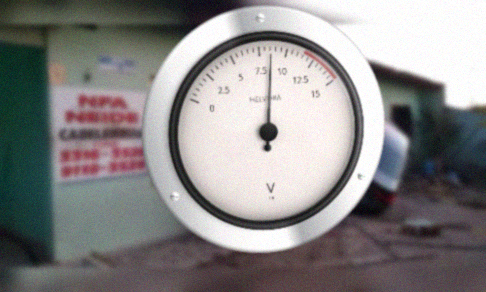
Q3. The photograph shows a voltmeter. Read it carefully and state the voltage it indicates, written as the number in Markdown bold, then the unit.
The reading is **8.5** V
